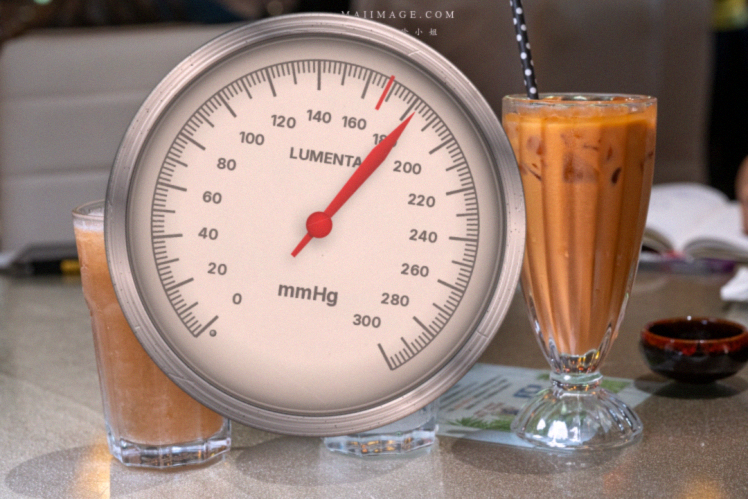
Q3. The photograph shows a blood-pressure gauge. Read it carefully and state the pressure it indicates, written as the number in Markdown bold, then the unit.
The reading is **182** mmHg
